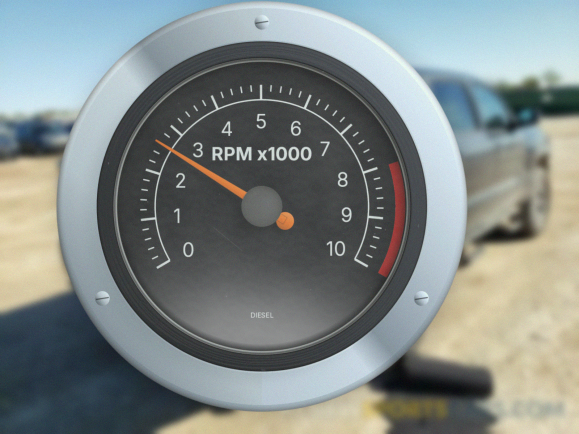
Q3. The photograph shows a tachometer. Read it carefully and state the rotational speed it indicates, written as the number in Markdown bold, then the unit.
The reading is **2600** rpm
